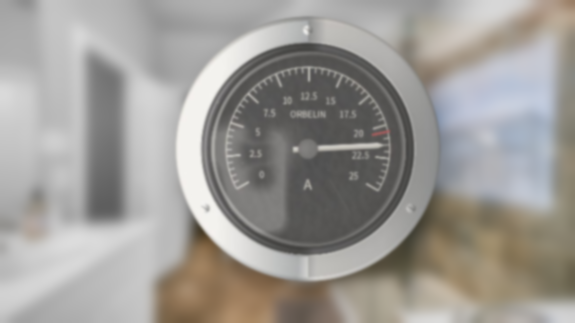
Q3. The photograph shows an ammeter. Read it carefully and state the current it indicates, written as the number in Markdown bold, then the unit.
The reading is **21.5** A
